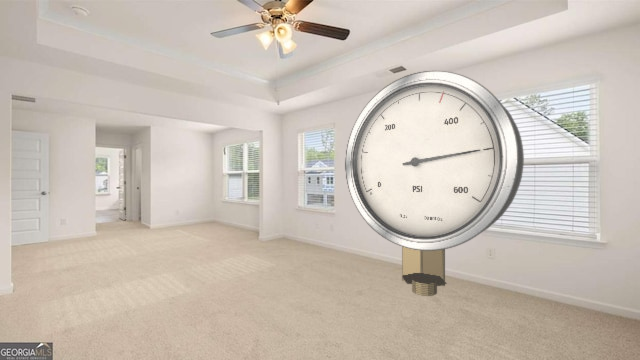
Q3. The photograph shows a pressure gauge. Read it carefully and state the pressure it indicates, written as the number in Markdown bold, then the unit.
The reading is **500** psi
